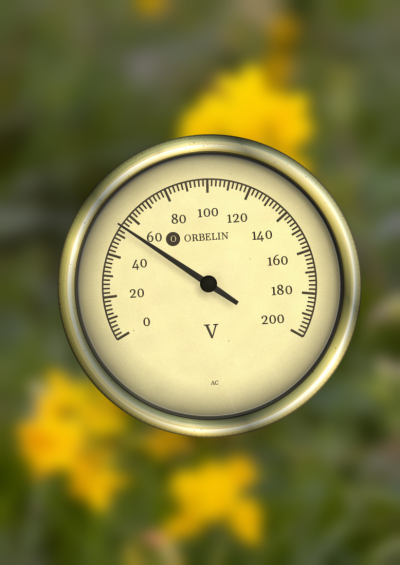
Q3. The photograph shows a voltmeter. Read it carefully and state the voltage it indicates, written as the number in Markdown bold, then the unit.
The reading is **54** V
